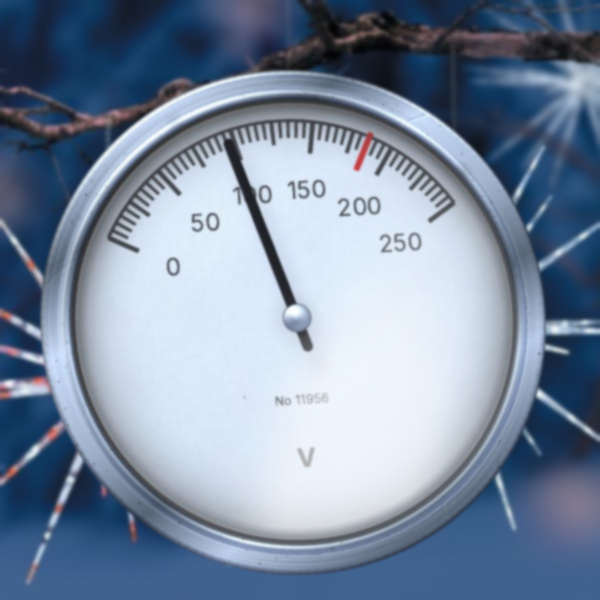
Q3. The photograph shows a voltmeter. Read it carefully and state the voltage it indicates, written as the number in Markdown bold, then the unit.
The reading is **95** V
